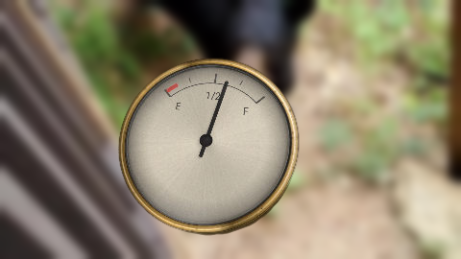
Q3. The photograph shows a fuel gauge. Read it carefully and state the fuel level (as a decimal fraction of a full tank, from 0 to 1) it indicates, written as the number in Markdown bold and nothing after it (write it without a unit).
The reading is **0.625**
